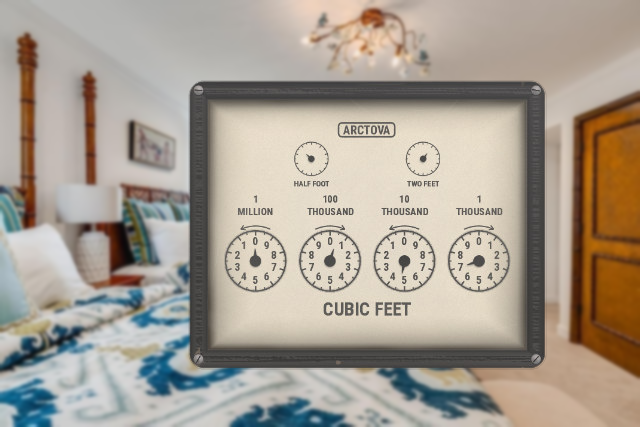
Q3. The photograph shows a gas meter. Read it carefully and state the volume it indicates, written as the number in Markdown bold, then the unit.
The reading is **4700** ft³
